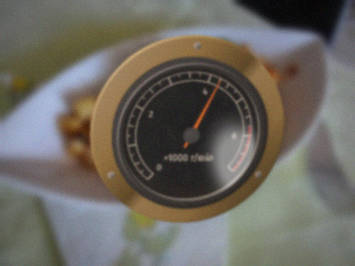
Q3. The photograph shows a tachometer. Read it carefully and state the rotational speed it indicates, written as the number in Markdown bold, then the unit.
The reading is **4250** rpm
